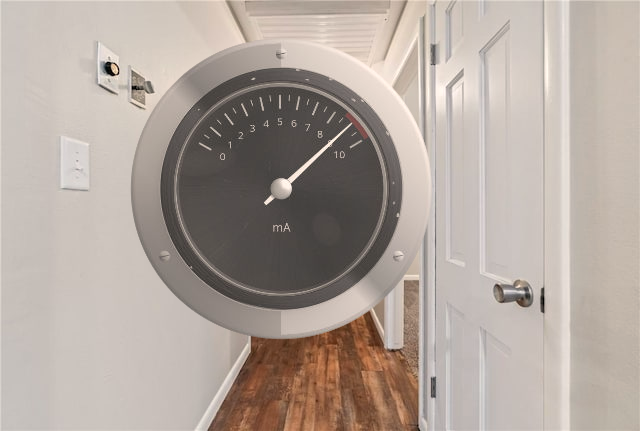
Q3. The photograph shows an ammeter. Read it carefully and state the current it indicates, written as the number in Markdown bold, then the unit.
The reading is **9** mA
